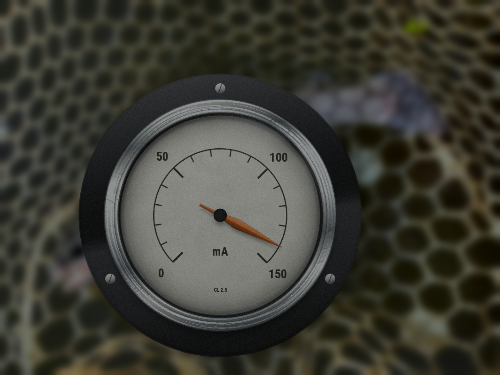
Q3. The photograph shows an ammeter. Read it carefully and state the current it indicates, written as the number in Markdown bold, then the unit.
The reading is **140** mA
